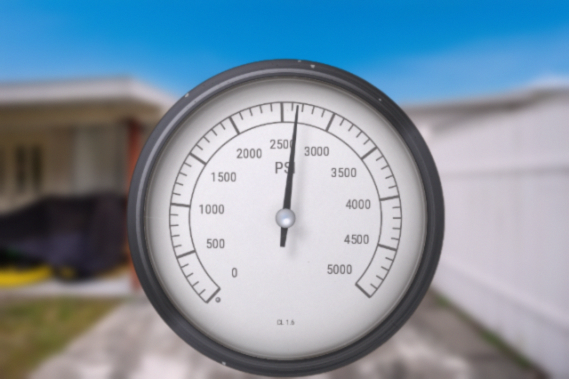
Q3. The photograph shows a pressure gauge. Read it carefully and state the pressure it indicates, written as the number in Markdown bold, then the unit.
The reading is **2650** psi
